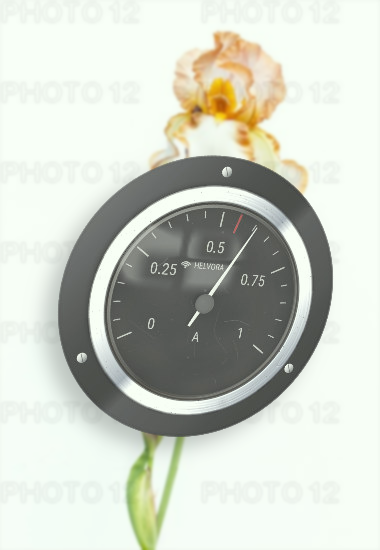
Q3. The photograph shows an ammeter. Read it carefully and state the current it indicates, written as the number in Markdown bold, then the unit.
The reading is **0.6** A
